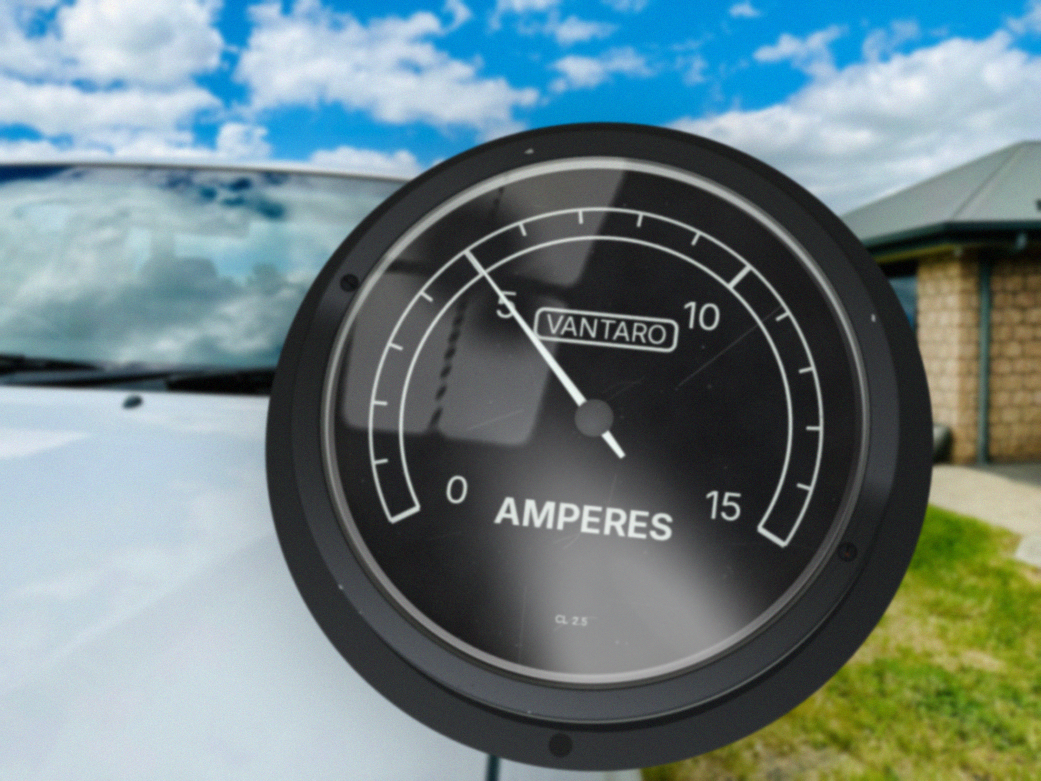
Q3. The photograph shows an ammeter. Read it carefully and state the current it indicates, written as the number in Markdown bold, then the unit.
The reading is **5** A
